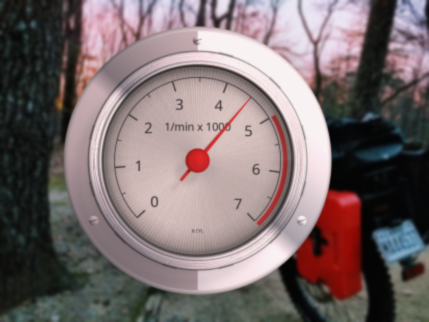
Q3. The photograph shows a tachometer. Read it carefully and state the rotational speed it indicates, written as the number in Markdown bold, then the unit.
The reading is **4500** rpm
